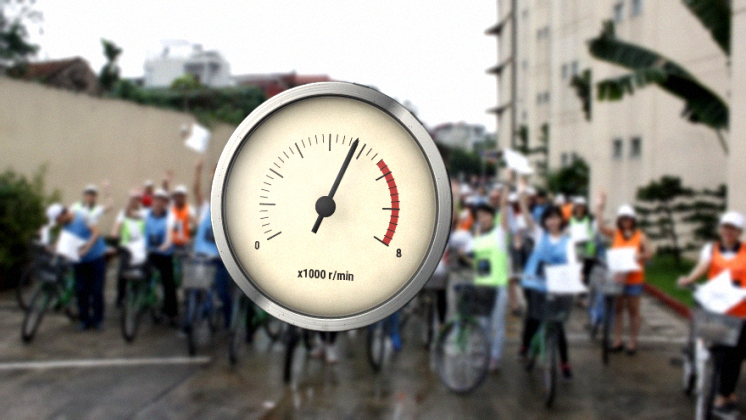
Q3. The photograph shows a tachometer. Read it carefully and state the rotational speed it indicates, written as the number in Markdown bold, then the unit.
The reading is **4800** rpm
